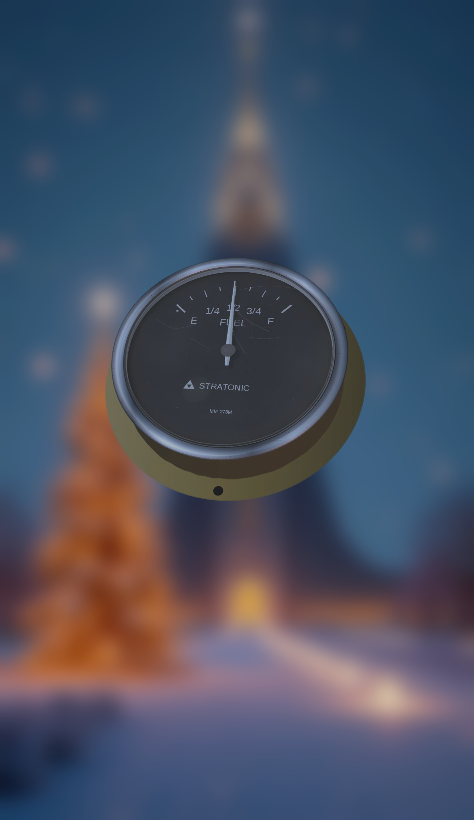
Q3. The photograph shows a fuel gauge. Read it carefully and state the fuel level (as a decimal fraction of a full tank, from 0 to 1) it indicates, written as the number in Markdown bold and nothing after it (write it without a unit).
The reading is **0.5**
